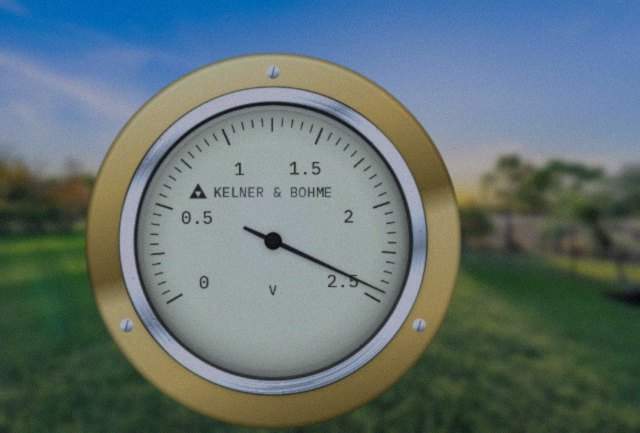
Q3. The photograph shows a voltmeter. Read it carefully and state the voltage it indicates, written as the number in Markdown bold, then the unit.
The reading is **2.45** V
